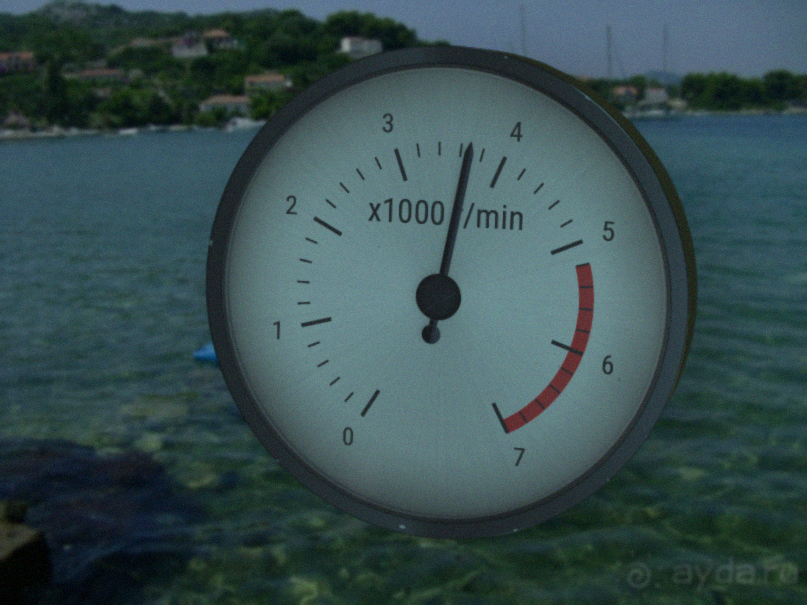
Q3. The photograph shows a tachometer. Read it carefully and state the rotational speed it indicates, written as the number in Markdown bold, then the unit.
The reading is **3700** rpm
